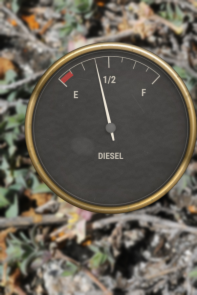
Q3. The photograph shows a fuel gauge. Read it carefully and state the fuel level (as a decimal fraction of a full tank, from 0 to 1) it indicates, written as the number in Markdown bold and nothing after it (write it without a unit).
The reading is **0.375**
